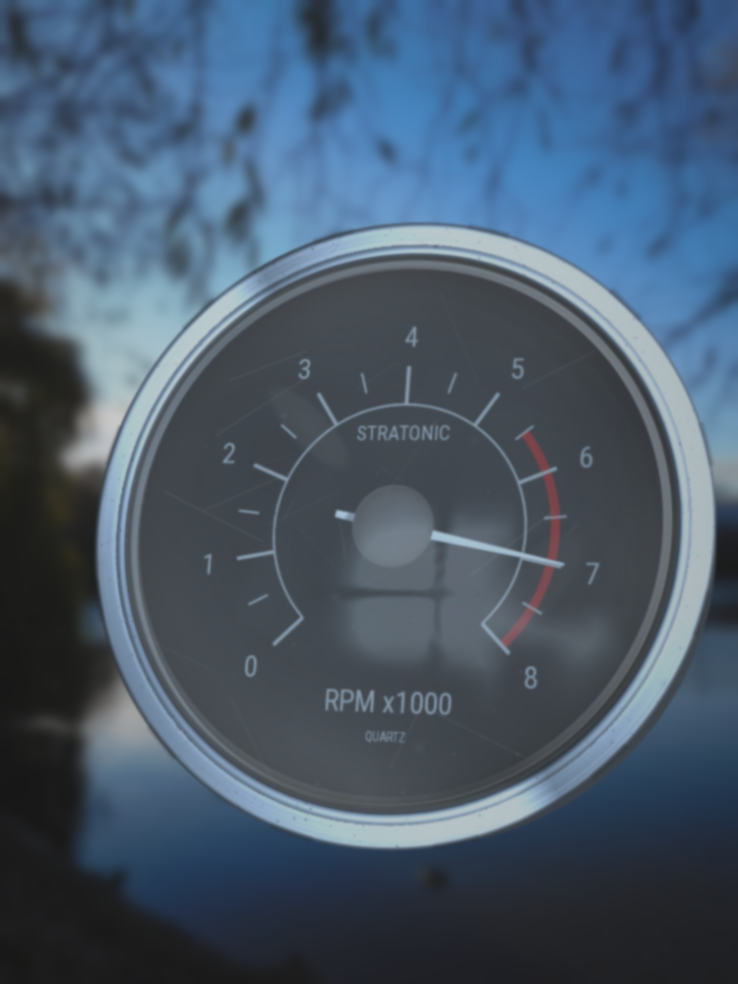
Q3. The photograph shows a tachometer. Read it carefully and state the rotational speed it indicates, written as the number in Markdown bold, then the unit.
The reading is **7000** rpm
